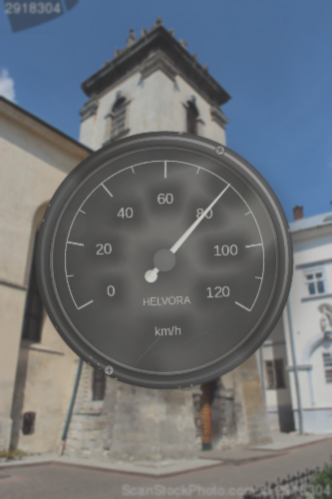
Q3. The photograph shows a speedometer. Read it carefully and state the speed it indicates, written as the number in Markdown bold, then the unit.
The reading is **80** km/h
